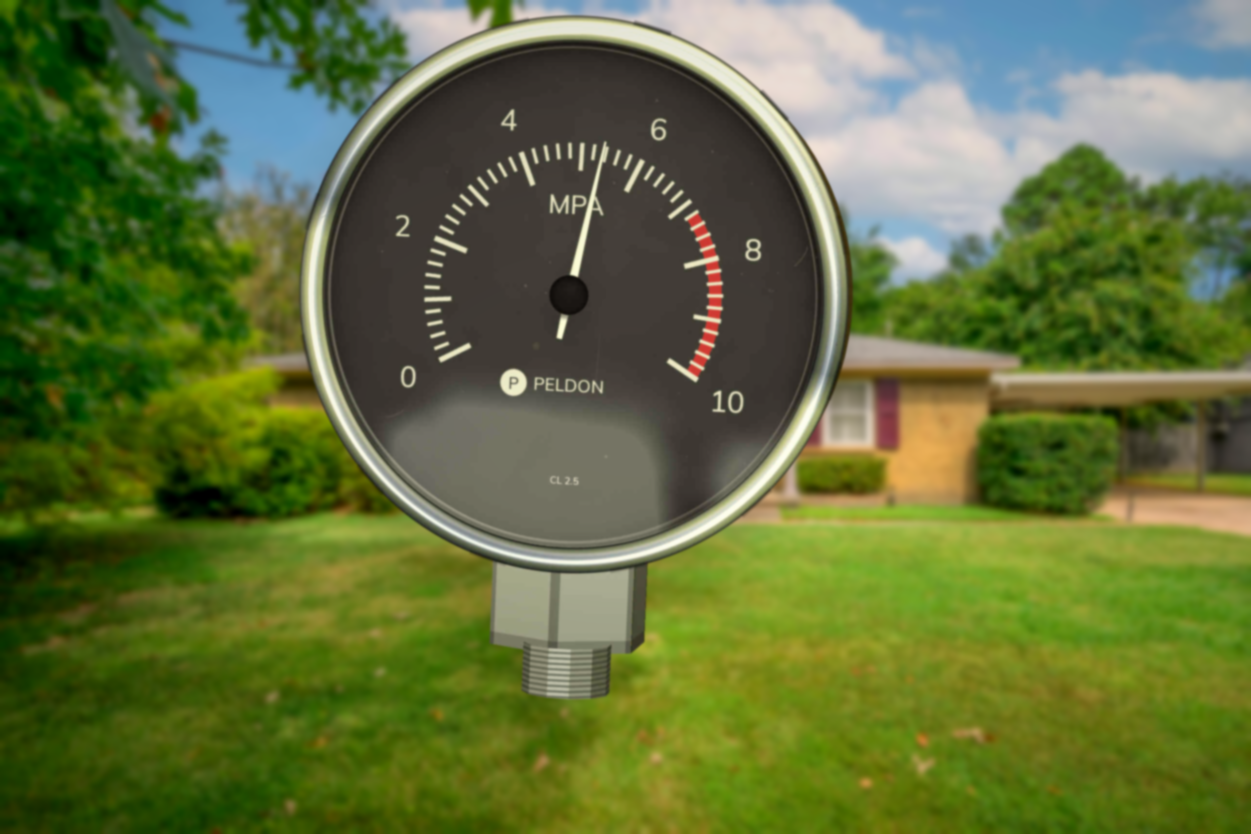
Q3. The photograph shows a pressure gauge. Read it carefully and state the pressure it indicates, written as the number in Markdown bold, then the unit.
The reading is **5.4** MPa
